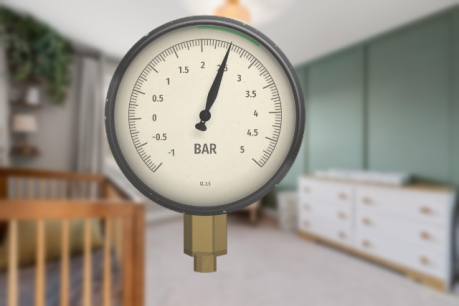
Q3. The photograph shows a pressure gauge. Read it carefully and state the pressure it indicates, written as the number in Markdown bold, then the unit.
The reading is **2.5** bar
